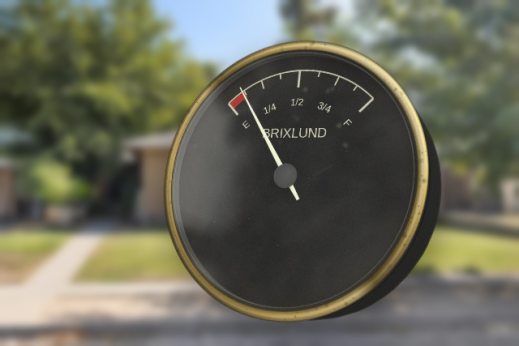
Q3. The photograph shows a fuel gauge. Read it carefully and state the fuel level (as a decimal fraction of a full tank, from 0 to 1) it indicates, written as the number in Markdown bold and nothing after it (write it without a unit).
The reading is **0.125**
